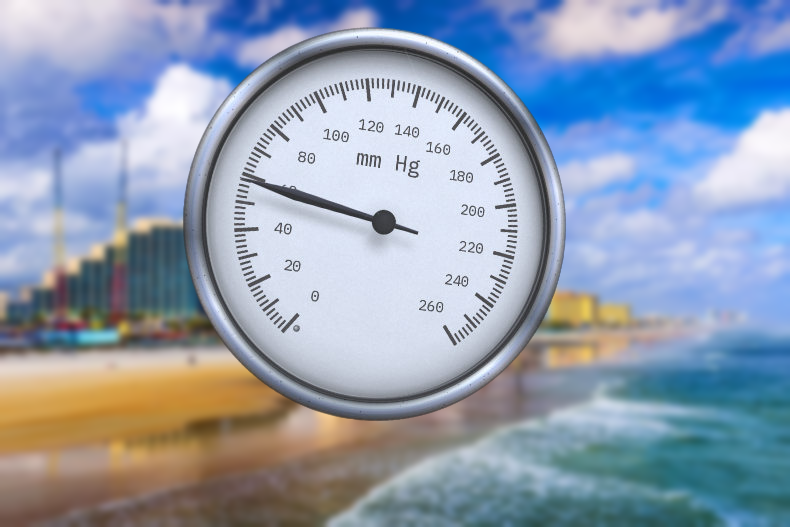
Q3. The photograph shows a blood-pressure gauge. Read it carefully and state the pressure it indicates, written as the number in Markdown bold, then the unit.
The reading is **58** mmHg
